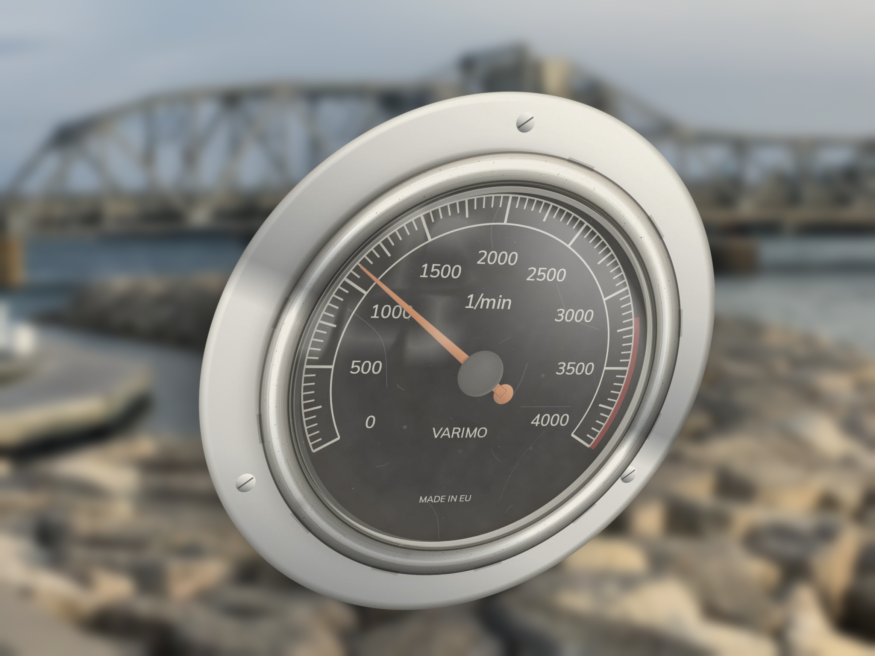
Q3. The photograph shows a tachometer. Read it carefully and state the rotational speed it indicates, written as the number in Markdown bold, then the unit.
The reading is **1100** rpm
